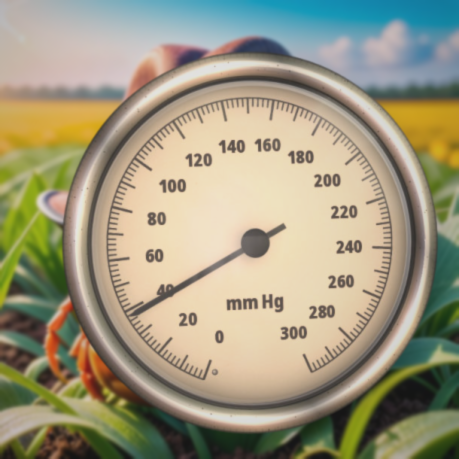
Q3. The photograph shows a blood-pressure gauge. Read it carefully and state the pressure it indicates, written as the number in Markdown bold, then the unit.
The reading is **38** mmHg
